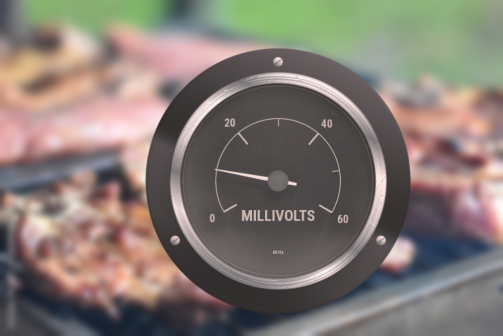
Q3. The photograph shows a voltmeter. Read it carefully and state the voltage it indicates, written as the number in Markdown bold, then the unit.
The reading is **10** mV
